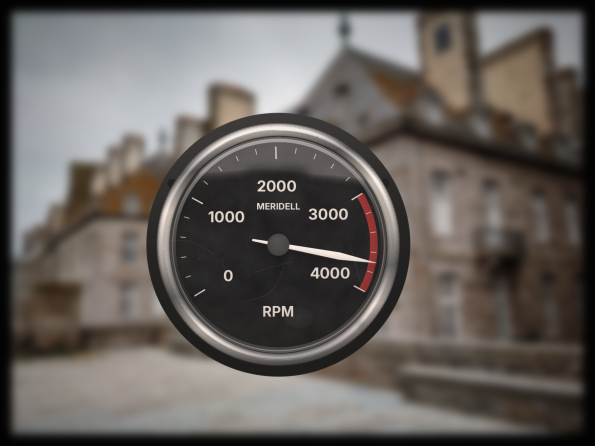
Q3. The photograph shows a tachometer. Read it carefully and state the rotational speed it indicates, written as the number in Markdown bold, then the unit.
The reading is **3700** rpm
